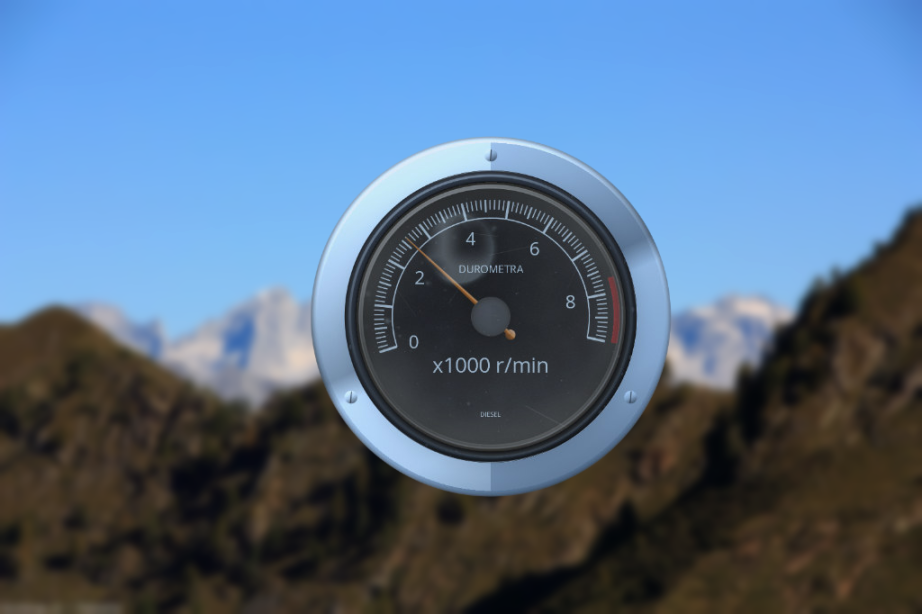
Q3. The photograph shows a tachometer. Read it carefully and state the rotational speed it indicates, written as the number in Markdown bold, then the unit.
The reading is **2600** rpm
